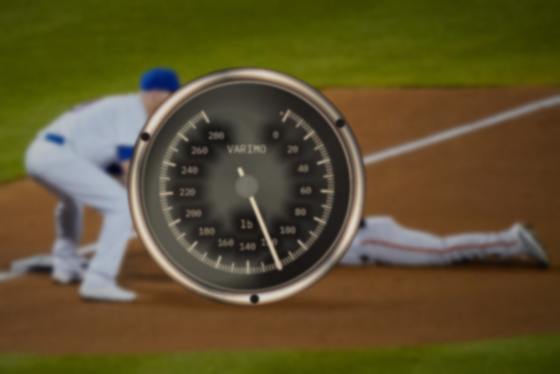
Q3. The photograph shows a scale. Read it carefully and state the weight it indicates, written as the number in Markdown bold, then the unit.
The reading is **120** lb
